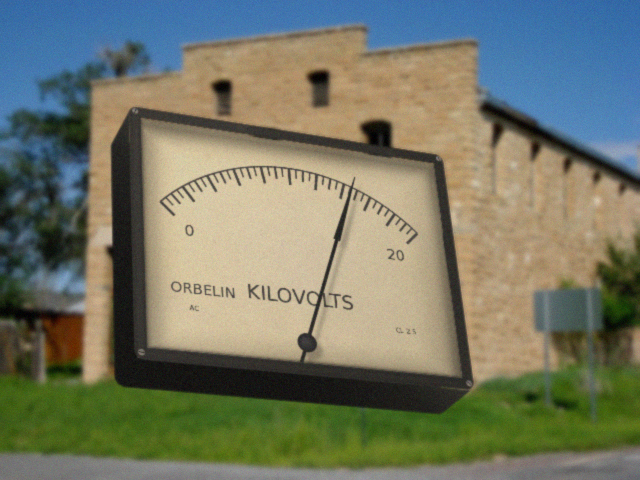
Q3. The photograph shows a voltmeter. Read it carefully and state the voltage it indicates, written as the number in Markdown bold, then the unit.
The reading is **14.5** kV
